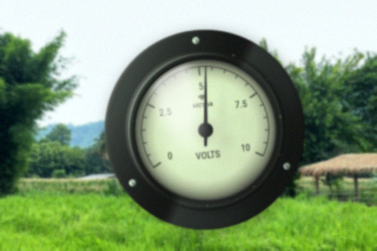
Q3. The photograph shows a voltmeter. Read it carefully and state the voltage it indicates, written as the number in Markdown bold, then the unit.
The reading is **5.25** V
